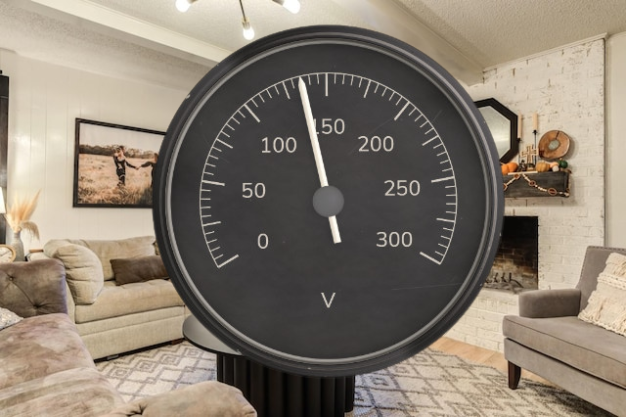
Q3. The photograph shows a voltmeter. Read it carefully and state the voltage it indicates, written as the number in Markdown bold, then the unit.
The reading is **135** V
